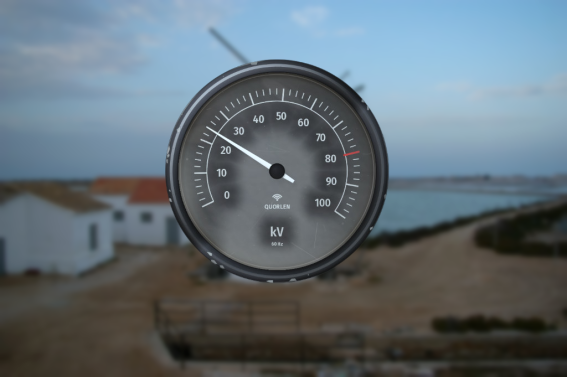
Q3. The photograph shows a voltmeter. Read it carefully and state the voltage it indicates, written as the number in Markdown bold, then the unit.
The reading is **24** kV
